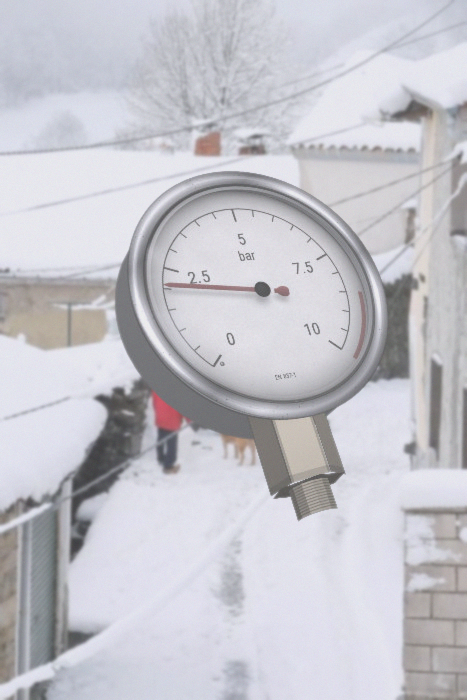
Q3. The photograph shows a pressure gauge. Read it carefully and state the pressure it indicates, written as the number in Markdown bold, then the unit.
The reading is **2** bar
